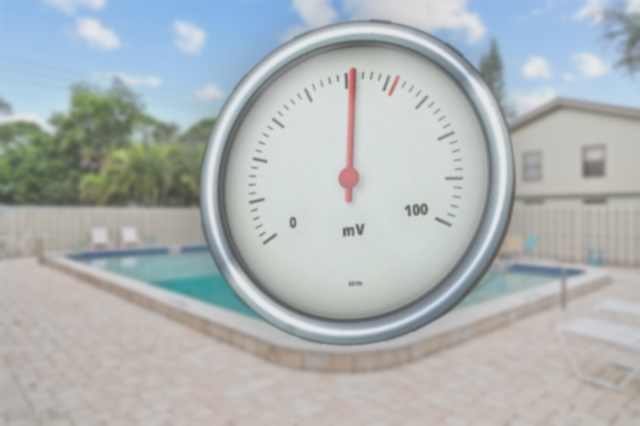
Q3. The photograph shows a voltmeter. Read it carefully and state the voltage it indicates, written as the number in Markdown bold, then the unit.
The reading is **52** mV
